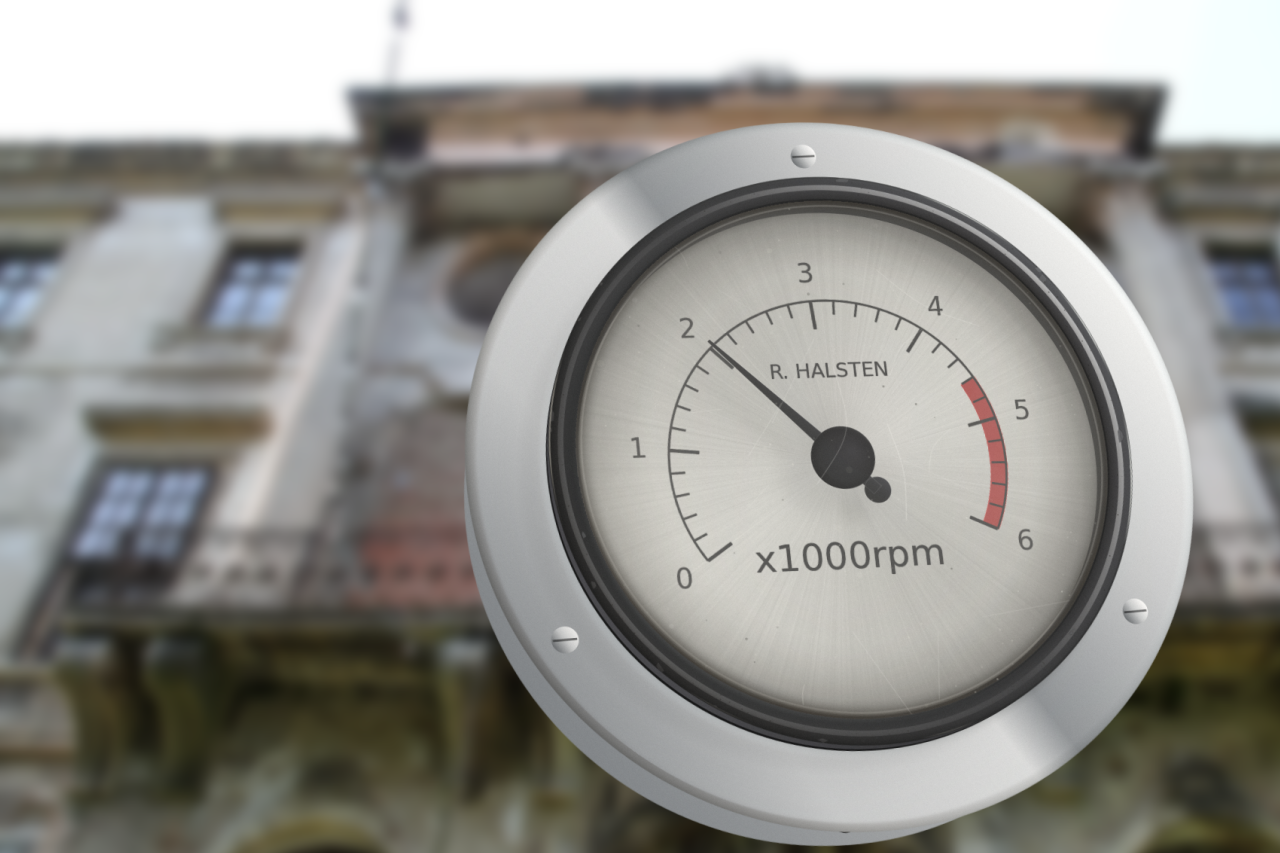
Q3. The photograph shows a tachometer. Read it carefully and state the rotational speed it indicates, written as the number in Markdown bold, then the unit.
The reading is **2000** rpm
